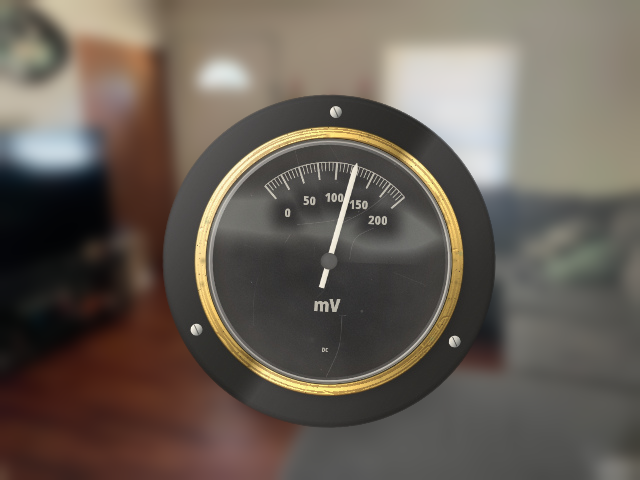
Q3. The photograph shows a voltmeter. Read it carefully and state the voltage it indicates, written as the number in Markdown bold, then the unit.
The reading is **125** mV
